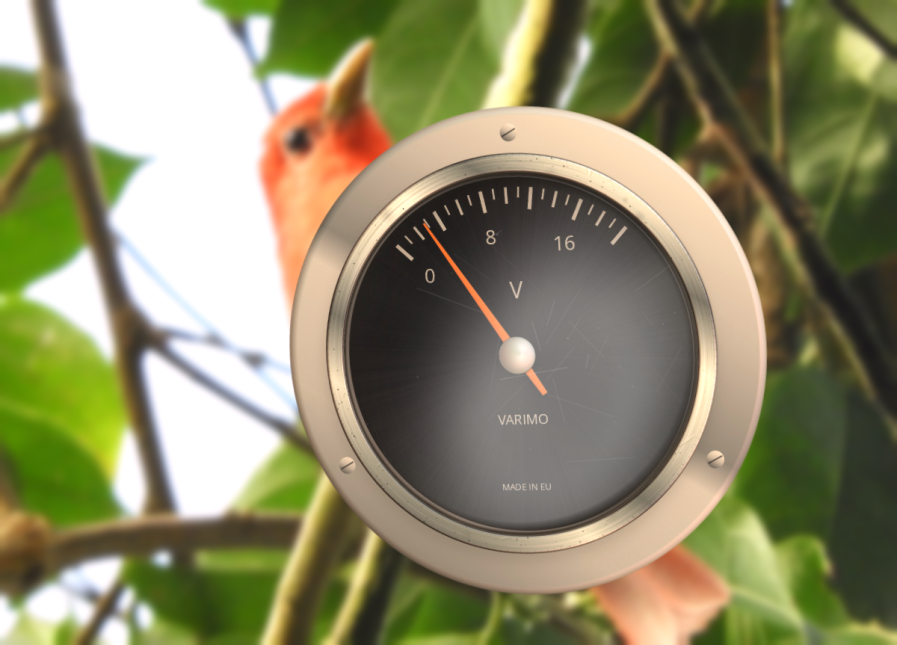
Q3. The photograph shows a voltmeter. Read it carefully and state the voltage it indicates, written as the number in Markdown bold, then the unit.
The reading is **3** V
